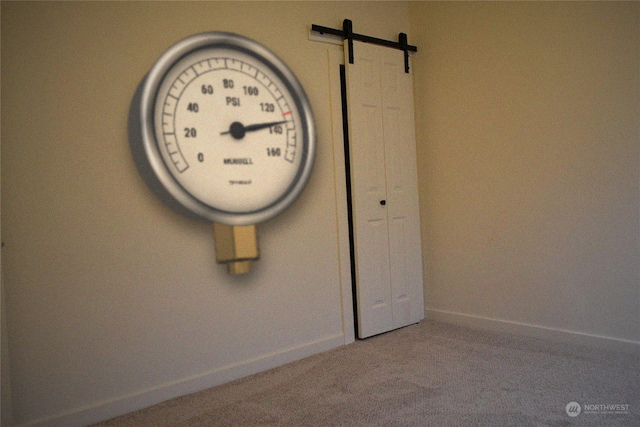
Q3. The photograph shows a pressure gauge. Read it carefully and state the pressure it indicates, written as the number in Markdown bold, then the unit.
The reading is **135** psi
